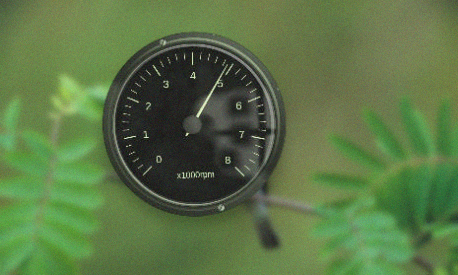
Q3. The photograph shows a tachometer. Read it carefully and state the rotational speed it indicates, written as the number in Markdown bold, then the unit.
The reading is **4900** rpm
